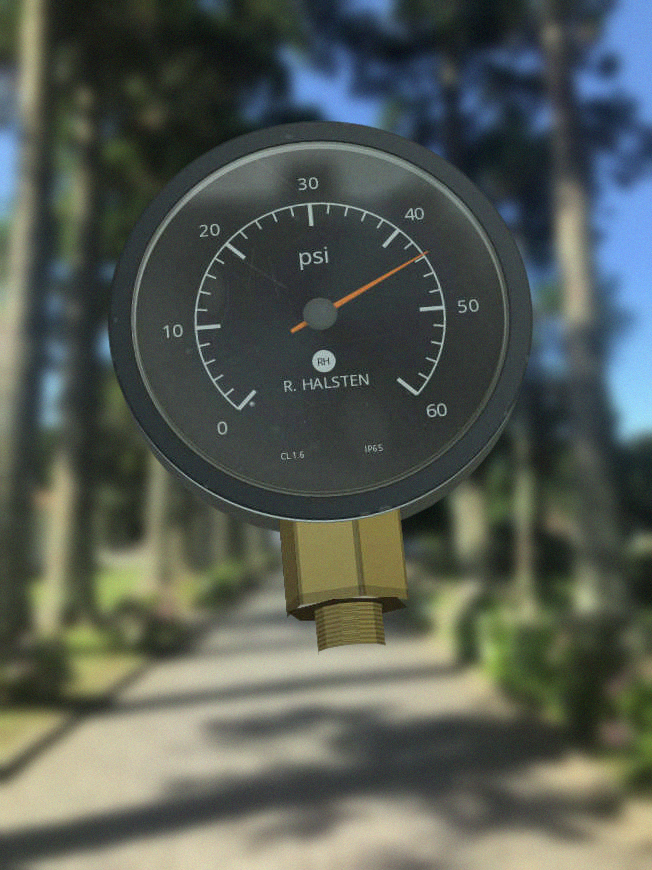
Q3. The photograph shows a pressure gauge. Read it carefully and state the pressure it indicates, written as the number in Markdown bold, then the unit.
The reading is **44** psi
